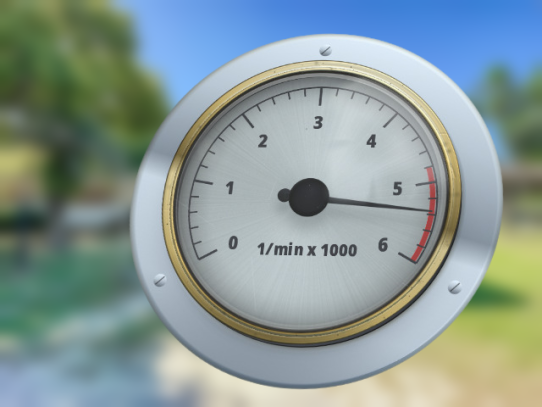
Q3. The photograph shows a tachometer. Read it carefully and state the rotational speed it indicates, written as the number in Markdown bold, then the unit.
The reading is **5400** rpm
